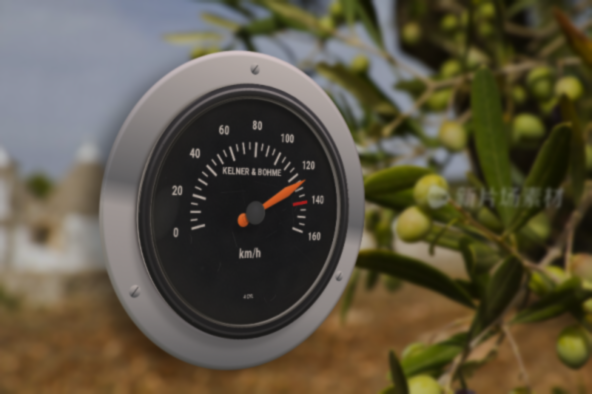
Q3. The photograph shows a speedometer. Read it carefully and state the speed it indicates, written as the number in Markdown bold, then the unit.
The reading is **125** km/h
